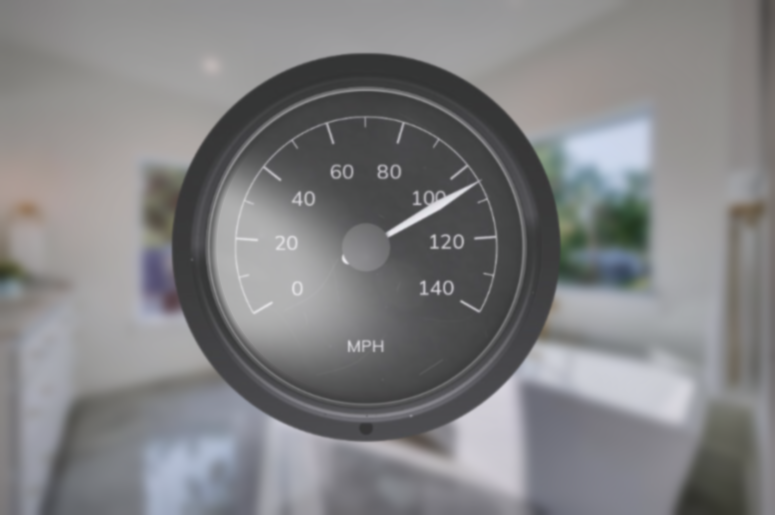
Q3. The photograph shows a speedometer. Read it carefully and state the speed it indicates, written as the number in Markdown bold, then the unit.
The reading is **105** mph
